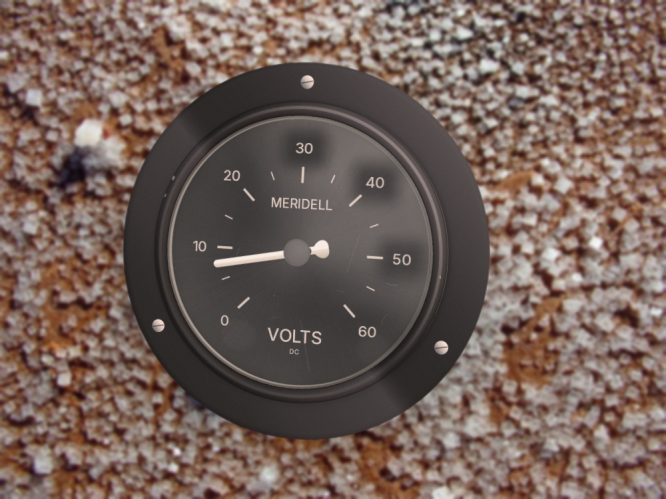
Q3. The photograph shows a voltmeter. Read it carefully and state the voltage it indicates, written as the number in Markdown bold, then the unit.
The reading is **7.5** V
